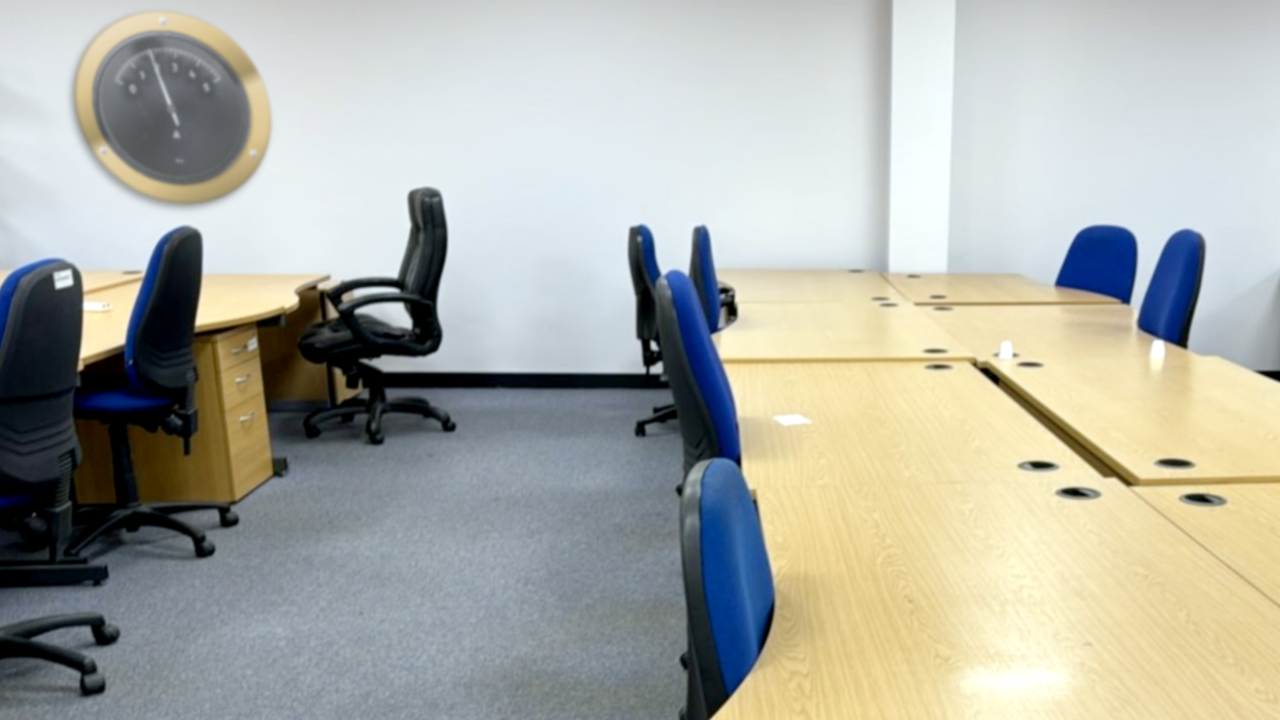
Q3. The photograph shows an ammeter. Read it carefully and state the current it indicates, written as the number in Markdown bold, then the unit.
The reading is **2** A
